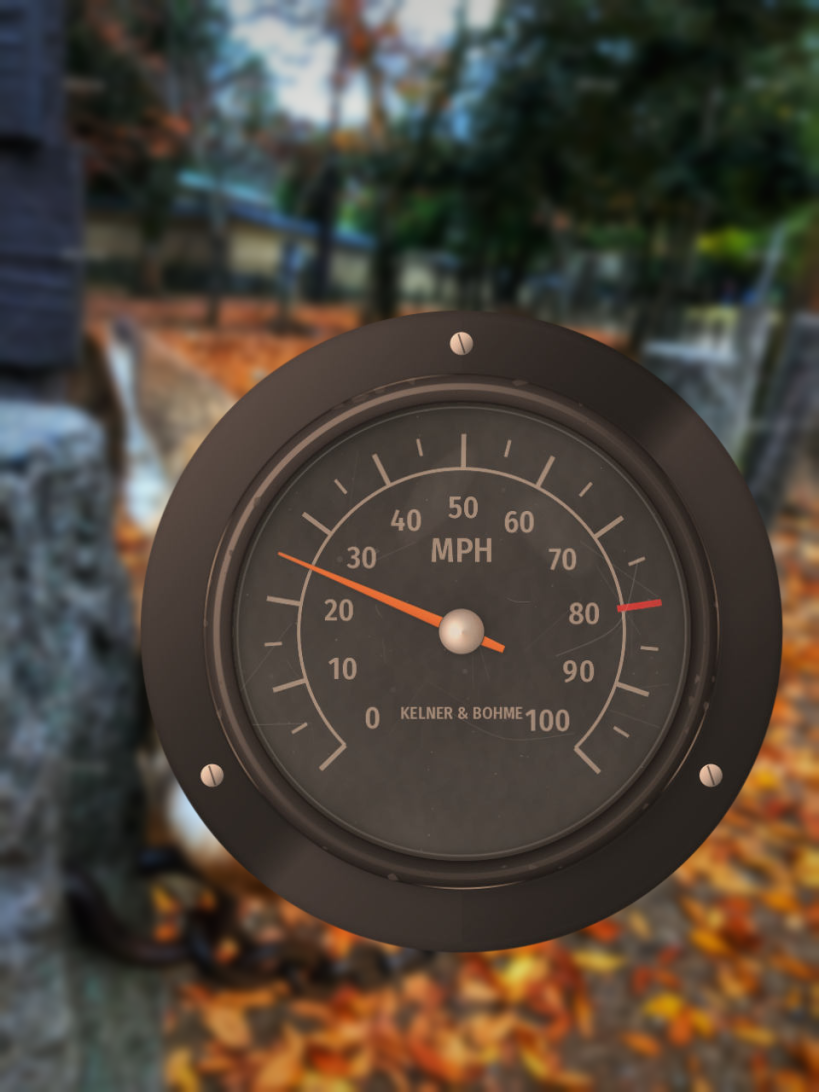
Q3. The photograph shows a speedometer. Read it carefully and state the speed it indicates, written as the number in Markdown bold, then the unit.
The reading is **25** mph
